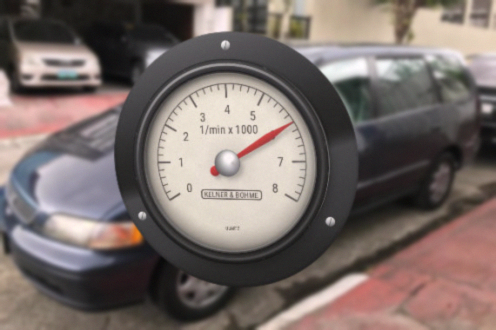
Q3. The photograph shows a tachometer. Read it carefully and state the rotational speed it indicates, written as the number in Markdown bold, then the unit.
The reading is **6000** rpm
